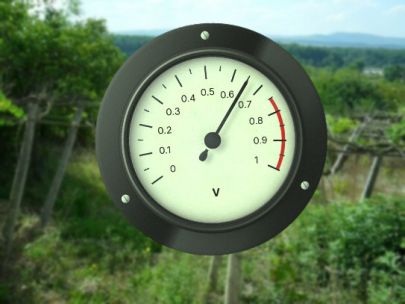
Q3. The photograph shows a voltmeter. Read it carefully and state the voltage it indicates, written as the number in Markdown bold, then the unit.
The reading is **0.65** V
